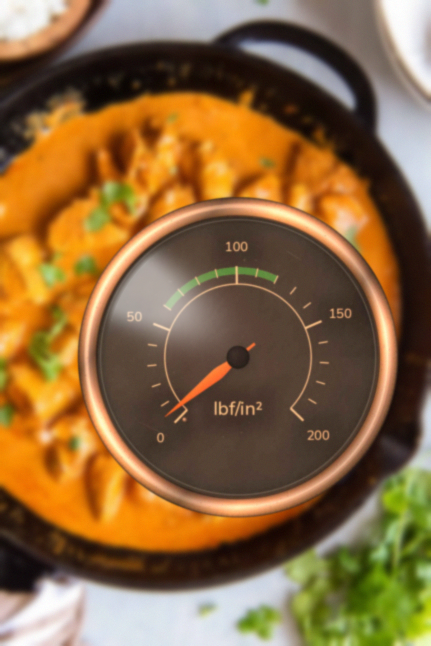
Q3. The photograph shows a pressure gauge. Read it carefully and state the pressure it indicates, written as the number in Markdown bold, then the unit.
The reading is **5** psi
